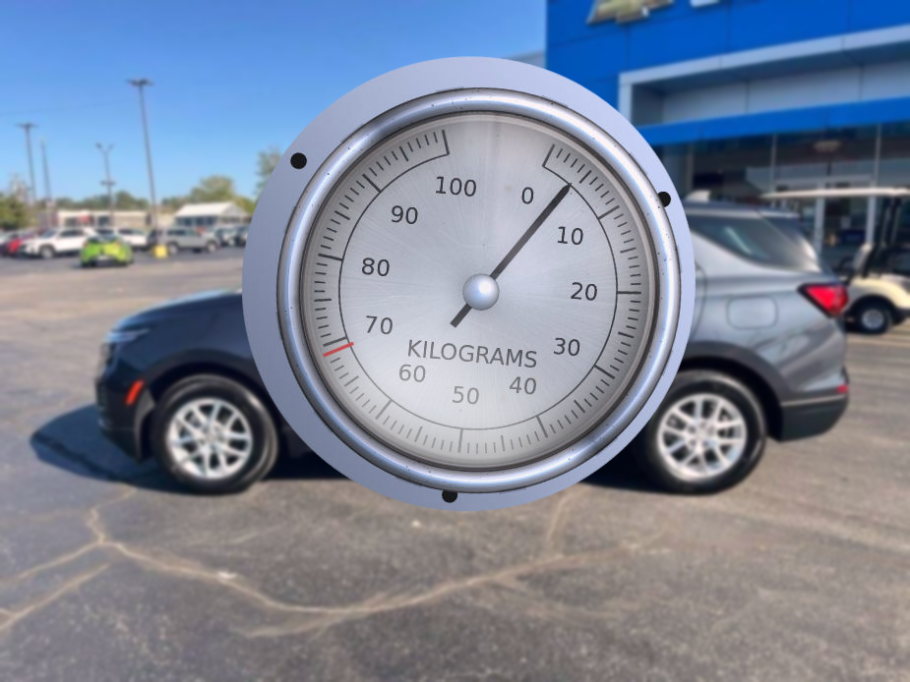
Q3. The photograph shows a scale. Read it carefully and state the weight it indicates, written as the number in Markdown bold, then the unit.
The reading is **4** kg
